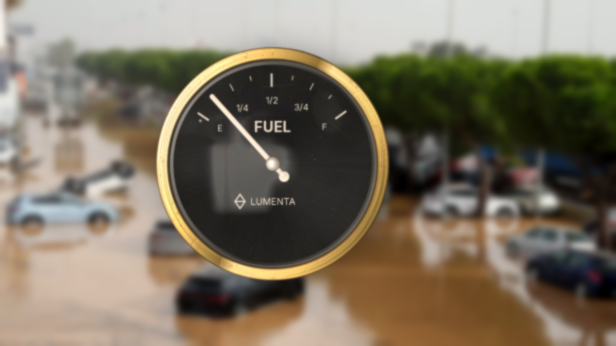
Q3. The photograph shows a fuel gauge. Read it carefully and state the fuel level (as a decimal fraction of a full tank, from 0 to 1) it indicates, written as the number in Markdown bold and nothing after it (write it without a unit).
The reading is **0.125**
